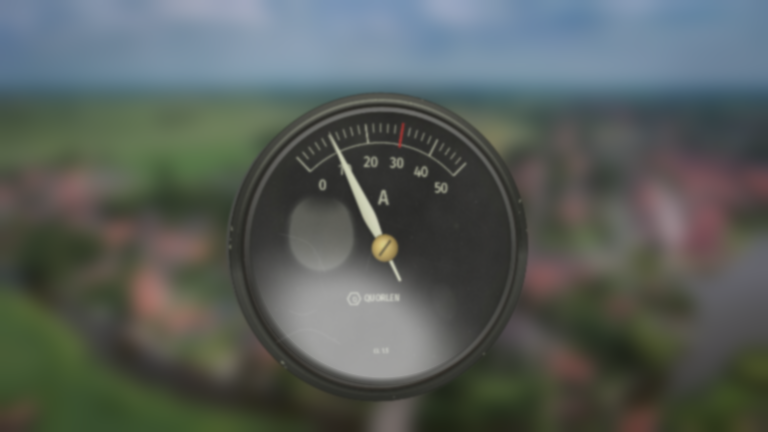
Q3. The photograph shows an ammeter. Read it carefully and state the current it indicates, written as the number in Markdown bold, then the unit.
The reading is **10** A
